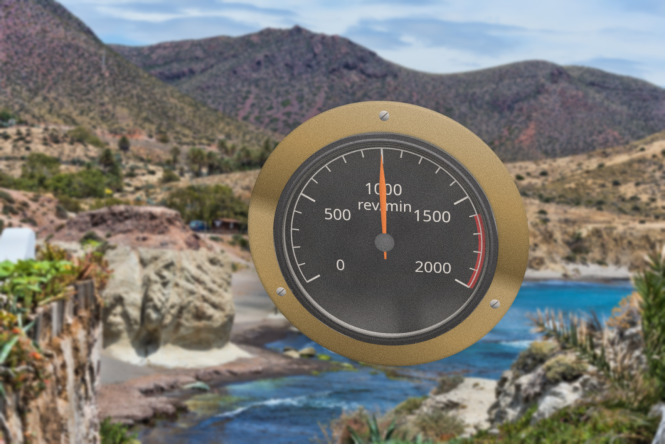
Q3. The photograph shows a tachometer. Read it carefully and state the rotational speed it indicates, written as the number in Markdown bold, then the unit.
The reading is **1000** rpm
